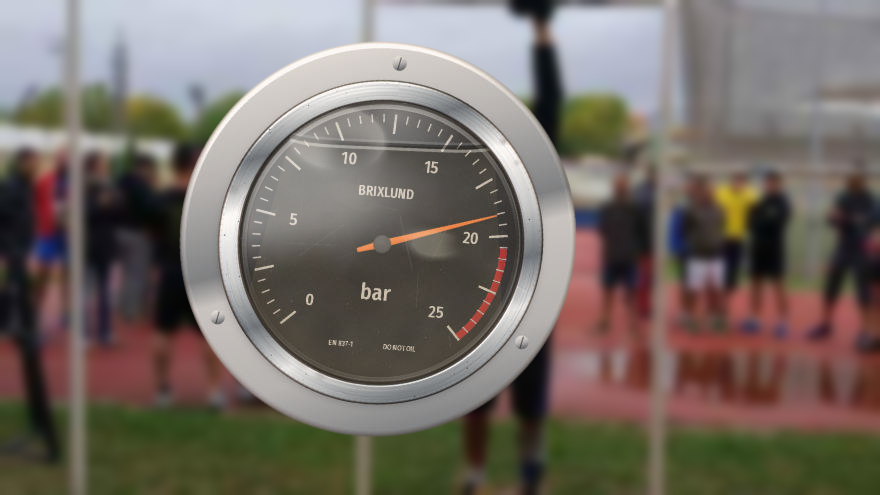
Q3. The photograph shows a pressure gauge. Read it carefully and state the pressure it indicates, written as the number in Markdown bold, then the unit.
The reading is **19** bar
